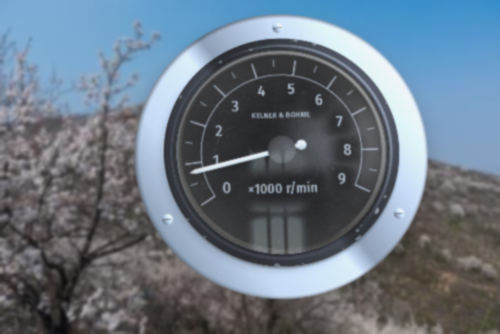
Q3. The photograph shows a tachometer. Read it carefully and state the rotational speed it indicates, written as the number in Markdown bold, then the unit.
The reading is **750** rpm
